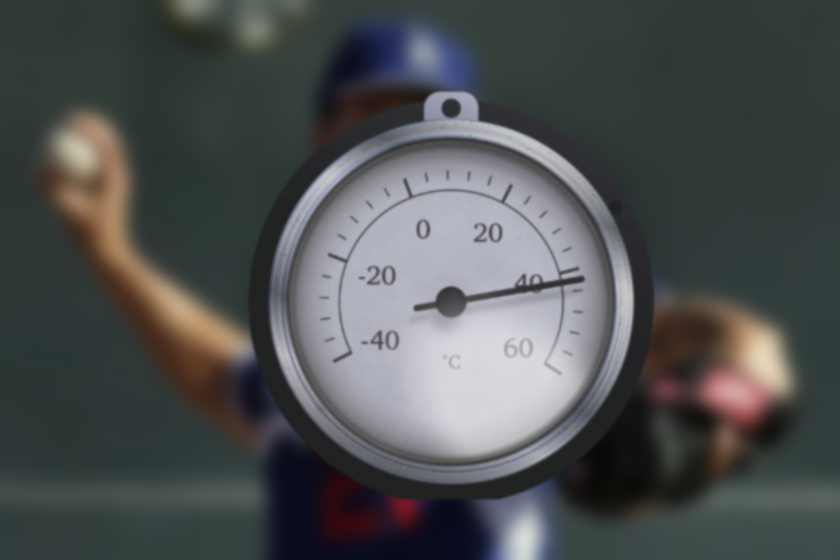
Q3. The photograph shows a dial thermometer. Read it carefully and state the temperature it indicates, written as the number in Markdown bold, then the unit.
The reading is **42** °C
